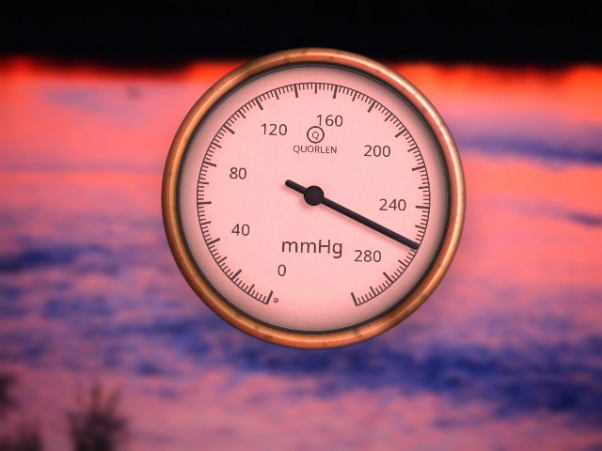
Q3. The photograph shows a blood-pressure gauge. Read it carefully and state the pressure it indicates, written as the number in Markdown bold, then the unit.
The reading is **260** mmHg
